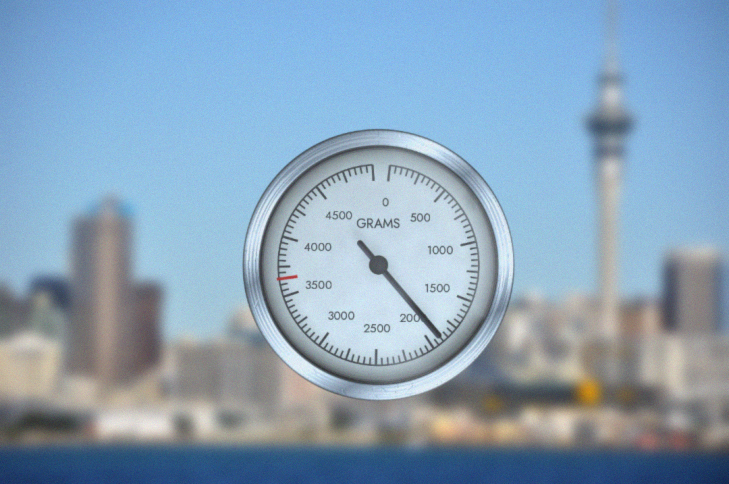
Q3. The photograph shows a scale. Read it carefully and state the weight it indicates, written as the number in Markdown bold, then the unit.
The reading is **1900** g
